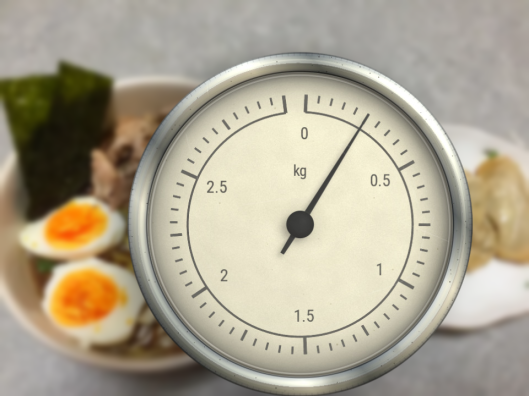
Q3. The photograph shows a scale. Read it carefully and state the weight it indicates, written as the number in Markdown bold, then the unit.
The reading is **0.25** kg
